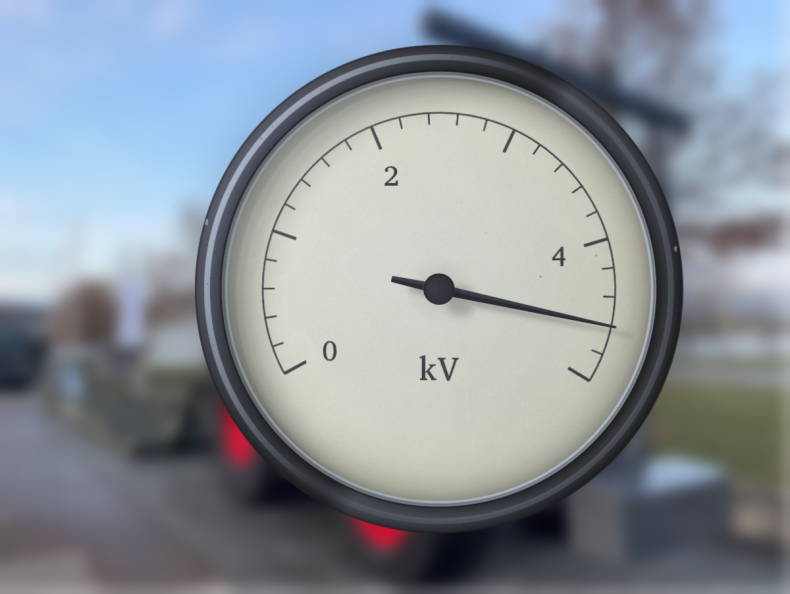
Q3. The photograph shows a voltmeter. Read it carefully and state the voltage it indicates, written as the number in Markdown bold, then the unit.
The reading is **4.6** kV
